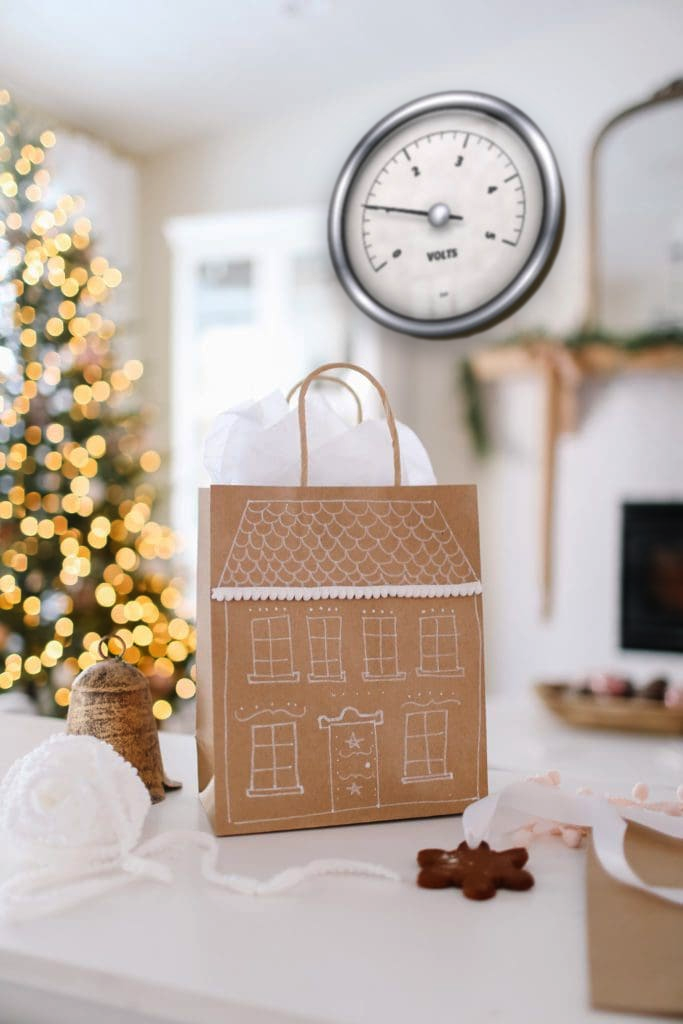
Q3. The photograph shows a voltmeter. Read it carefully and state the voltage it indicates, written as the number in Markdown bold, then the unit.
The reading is **1** V
